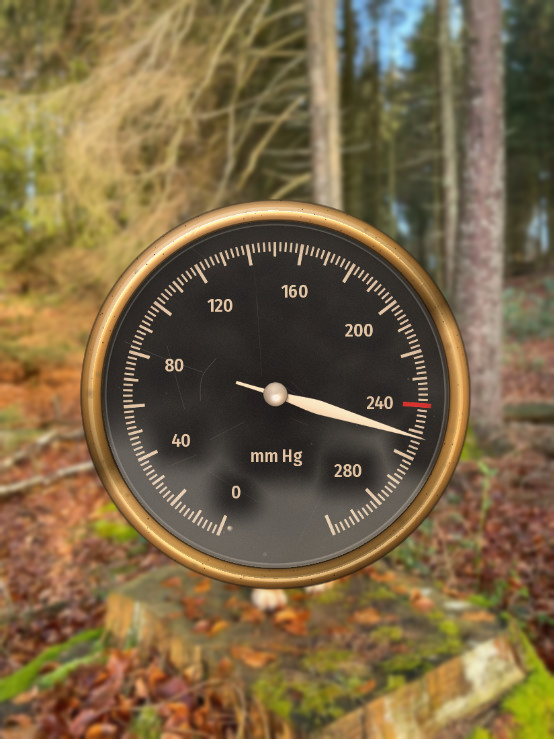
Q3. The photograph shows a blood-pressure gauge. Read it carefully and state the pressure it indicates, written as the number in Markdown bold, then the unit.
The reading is **252** mmHg
